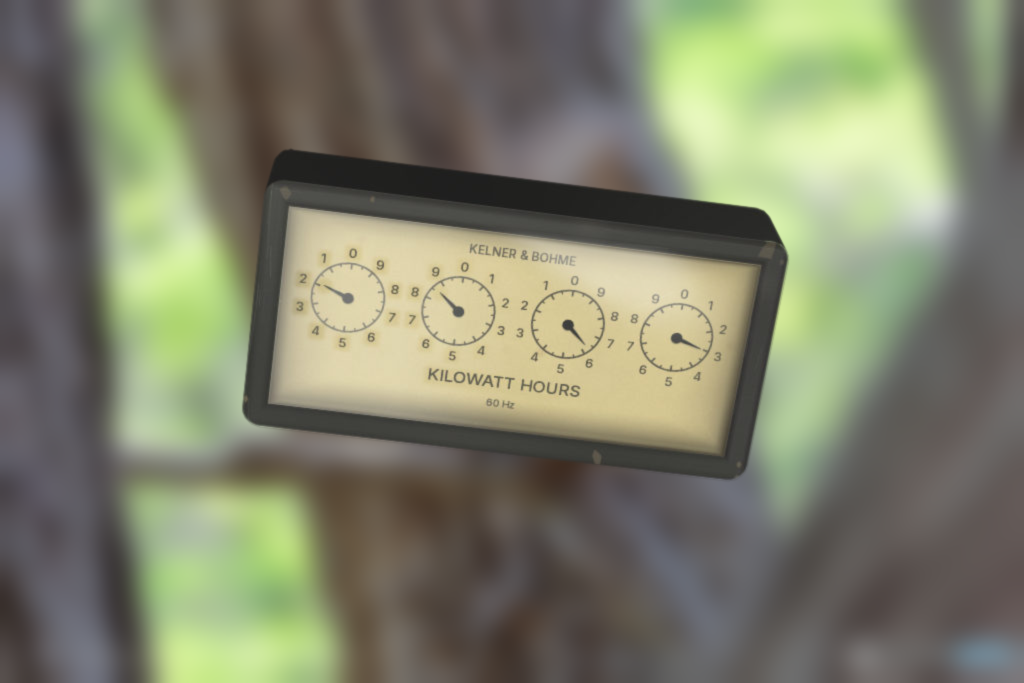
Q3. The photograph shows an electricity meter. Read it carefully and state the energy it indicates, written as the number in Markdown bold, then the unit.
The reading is **1863** kWh
